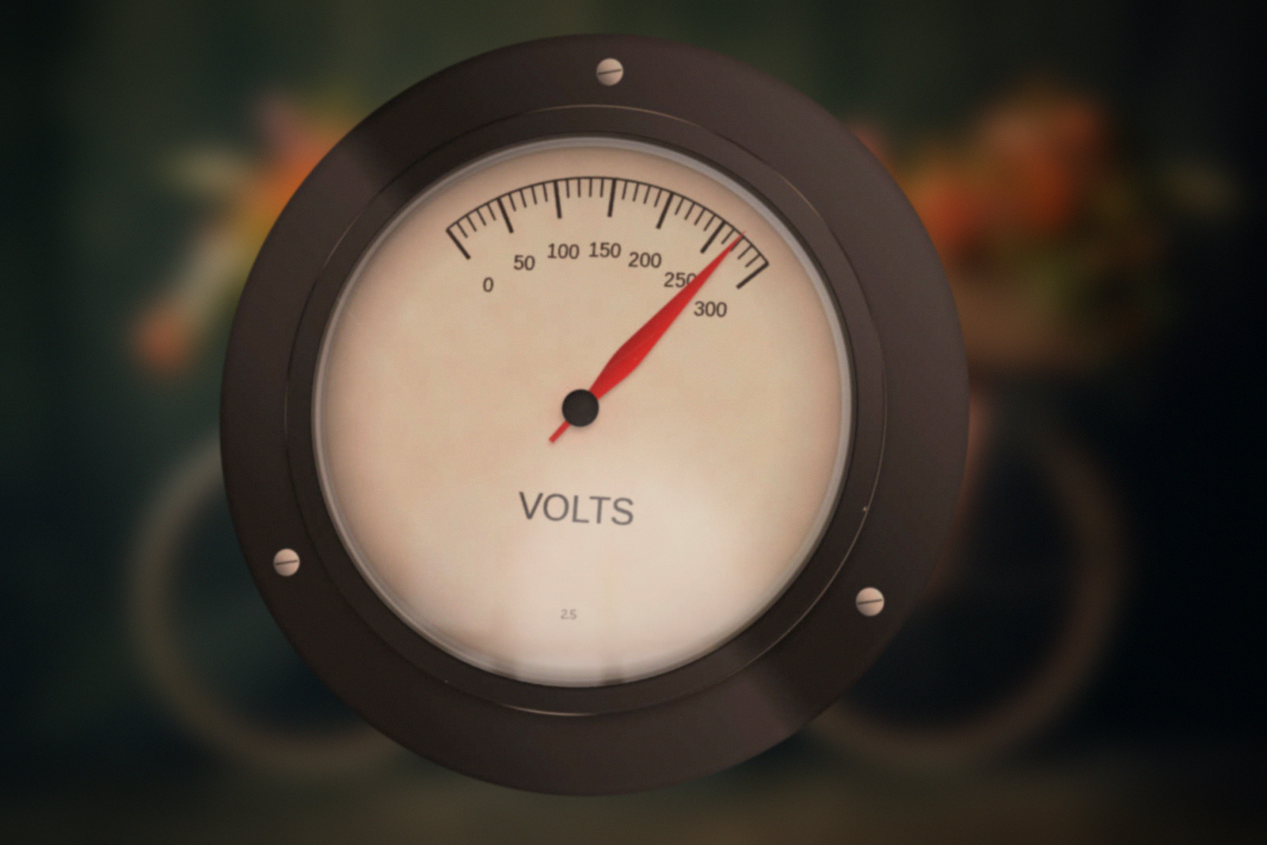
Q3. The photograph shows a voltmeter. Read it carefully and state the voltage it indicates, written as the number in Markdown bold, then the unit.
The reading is **270** V
